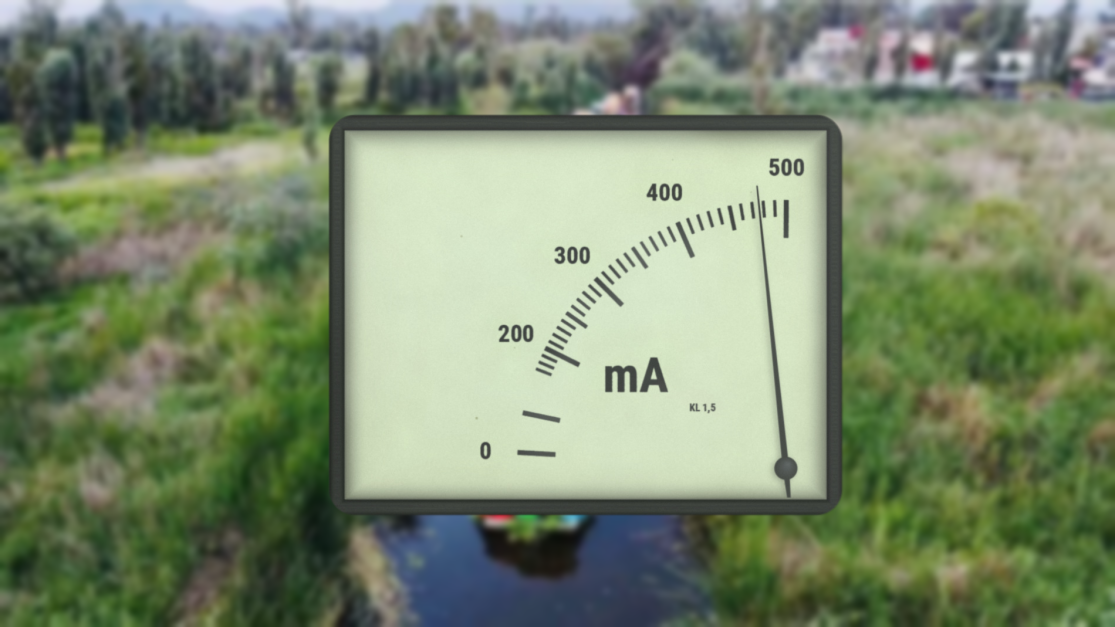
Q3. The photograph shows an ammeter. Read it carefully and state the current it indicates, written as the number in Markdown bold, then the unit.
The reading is **475** mA
